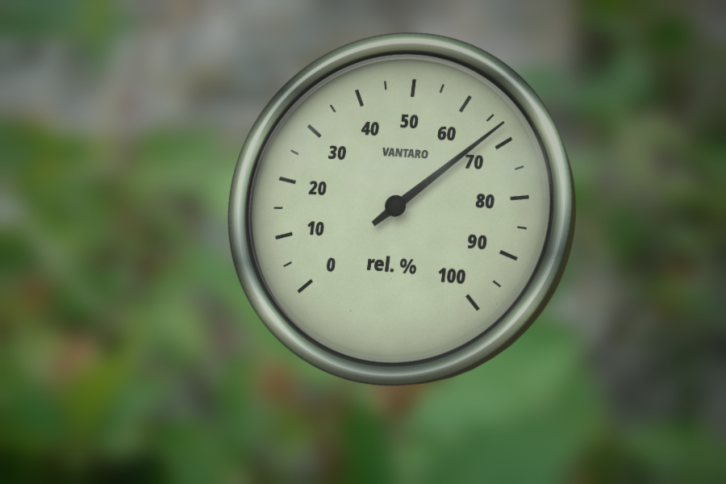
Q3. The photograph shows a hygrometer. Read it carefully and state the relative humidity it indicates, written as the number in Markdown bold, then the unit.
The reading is **67.5** %
